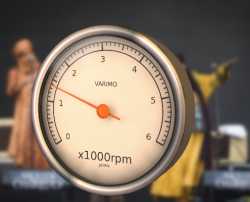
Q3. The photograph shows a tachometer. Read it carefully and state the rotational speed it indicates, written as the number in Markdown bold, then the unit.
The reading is **1400** rpm
